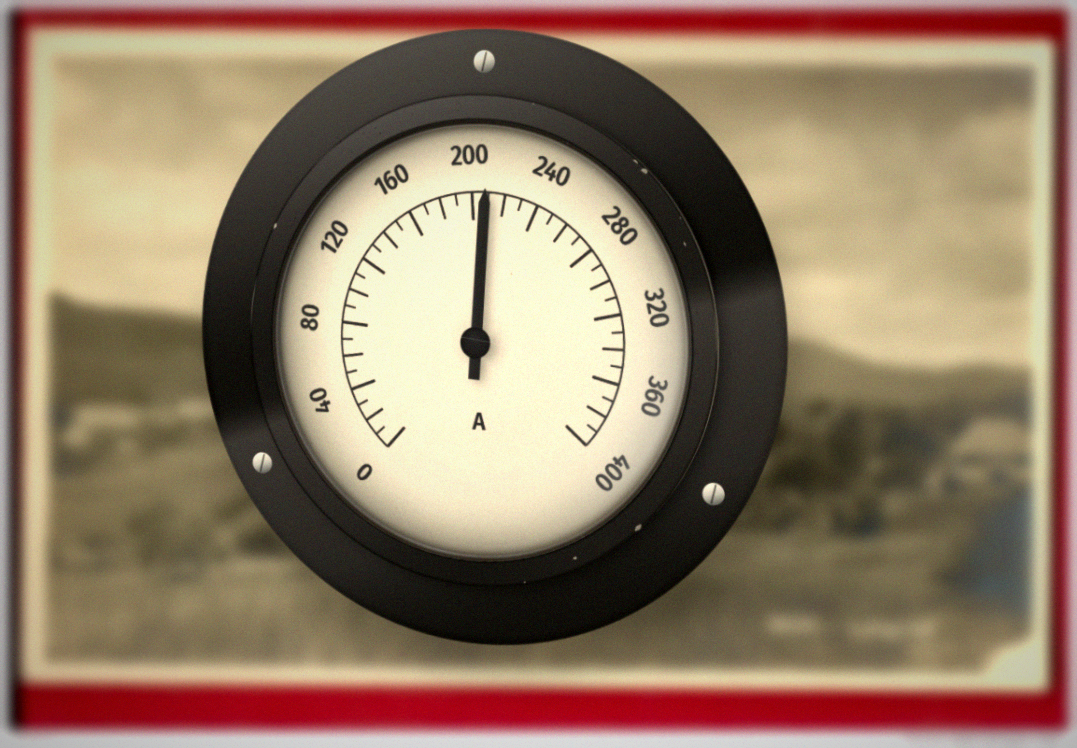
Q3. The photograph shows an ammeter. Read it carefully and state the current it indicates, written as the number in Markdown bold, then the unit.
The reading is **210** A
